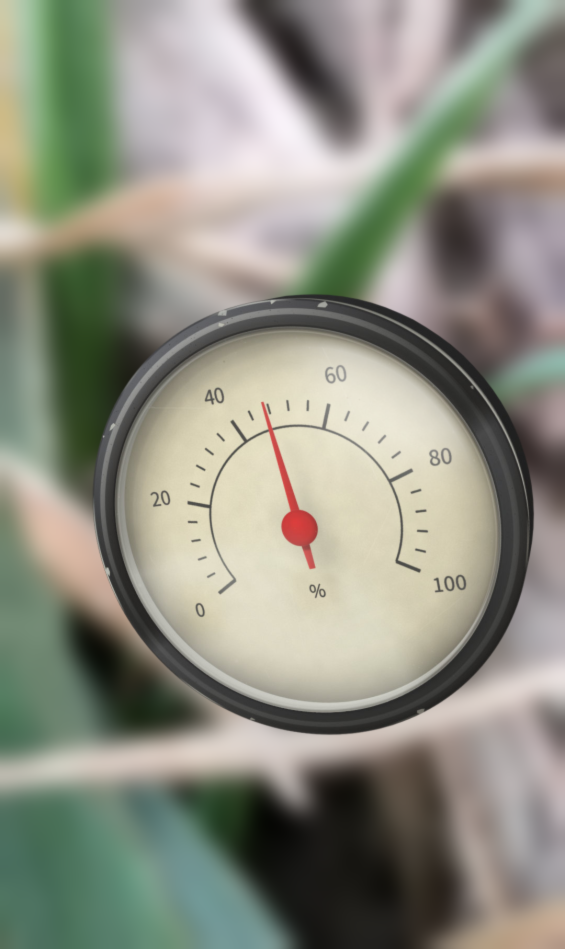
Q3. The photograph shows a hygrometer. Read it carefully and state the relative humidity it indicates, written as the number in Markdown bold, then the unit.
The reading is **48** %
